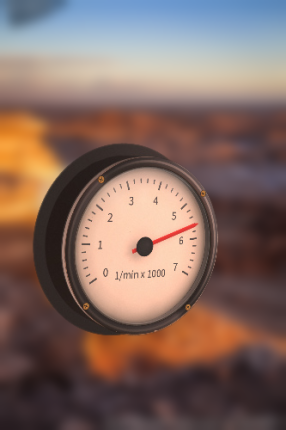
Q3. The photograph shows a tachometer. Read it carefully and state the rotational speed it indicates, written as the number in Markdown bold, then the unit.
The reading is **5600** rpm
